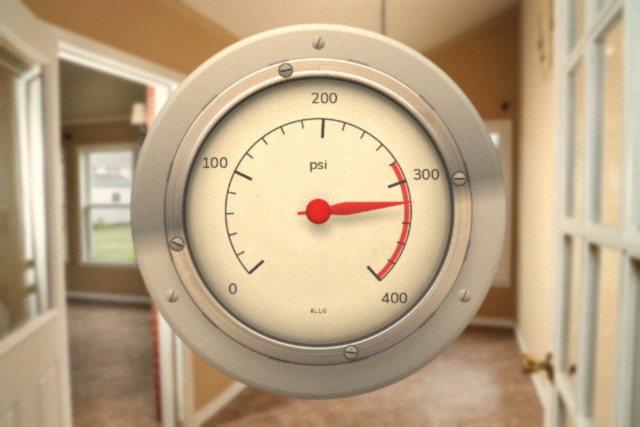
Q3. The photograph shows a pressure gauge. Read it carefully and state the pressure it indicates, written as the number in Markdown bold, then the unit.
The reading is **320** psi
